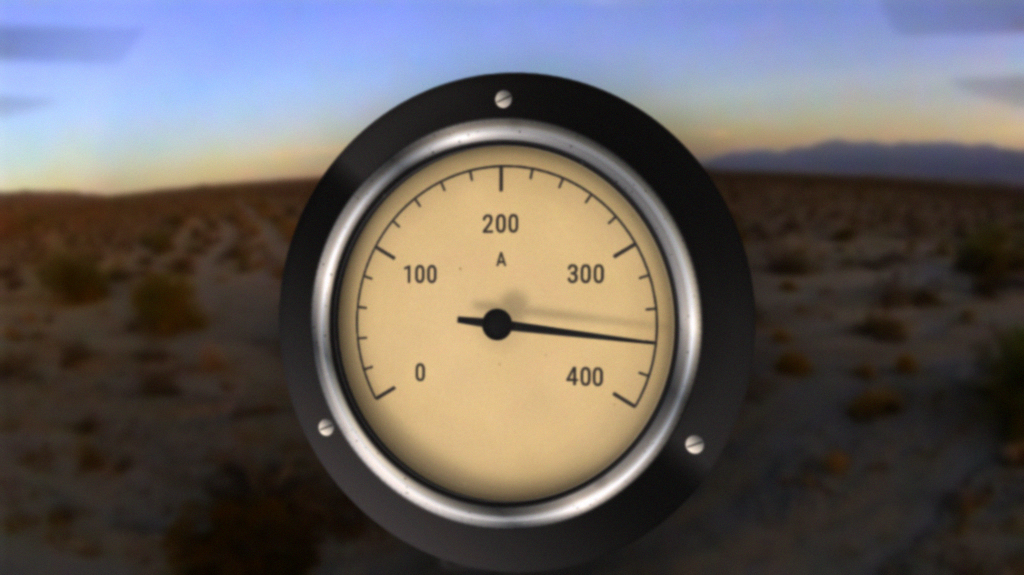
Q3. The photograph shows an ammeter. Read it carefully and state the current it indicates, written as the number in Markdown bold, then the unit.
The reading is **360** A
